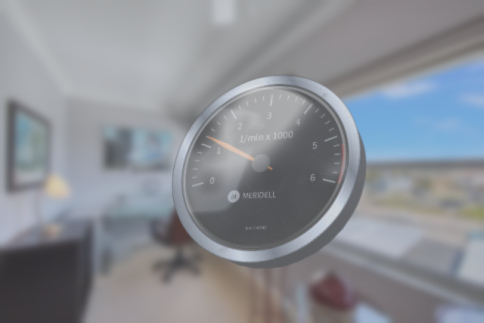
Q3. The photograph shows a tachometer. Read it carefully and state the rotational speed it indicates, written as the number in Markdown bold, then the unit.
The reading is **1200** rpm
